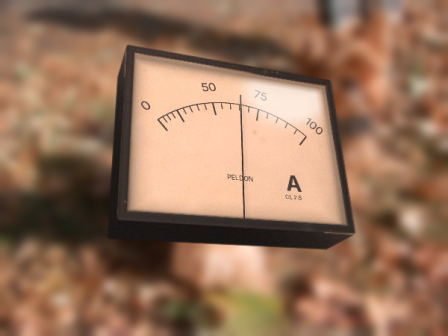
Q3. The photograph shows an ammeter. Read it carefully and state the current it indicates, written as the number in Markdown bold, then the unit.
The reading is **65** A
